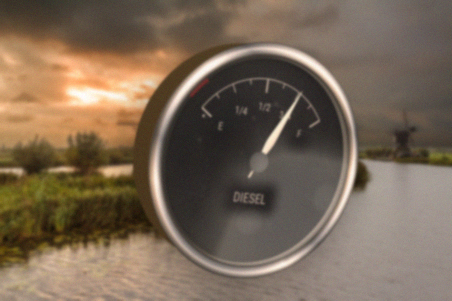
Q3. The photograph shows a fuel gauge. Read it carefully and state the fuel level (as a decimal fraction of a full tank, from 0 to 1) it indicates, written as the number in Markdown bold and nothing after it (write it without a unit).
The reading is **0.75**
